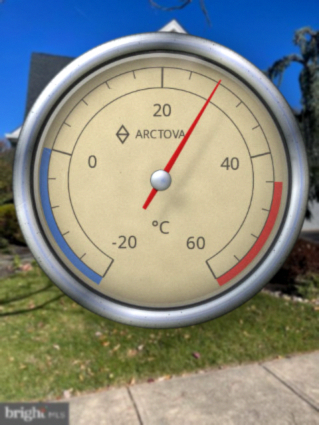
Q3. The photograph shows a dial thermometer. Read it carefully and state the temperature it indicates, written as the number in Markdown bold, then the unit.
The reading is **28** °C
